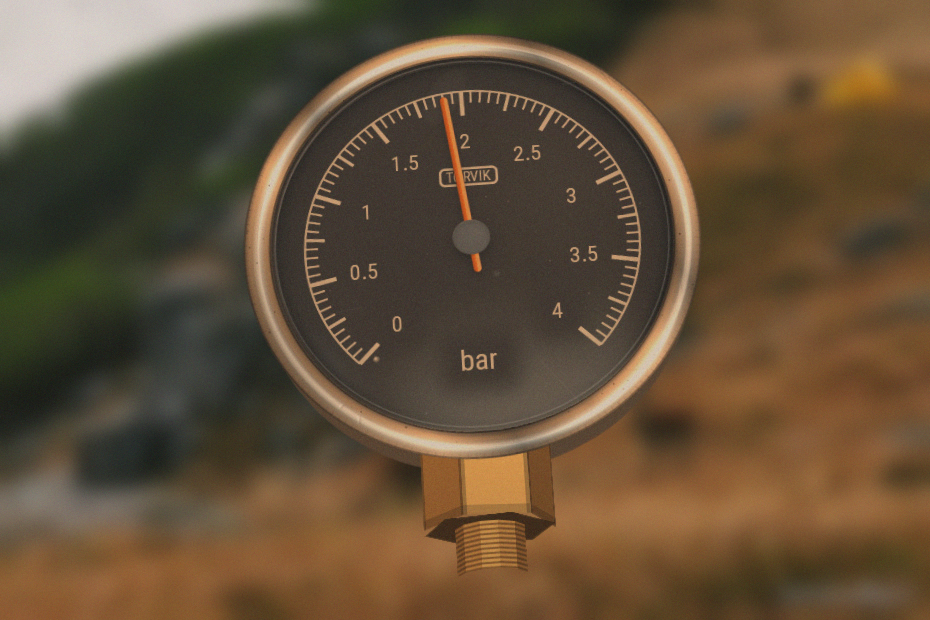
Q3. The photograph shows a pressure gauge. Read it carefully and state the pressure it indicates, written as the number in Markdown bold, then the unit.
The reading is **1.9** bar
